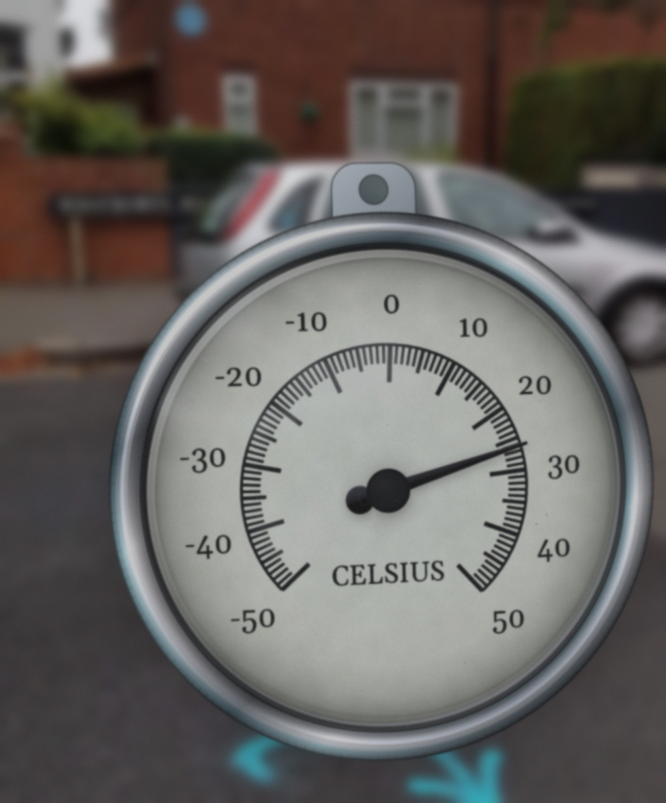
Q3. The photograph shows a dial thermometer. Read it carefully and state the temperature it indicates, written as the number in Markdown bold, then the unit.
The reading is **26** °C
